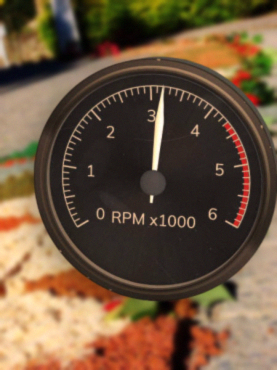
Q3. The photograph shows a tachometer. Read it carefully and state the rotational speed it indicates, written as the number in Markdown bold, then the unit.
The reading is **3200** rpm
